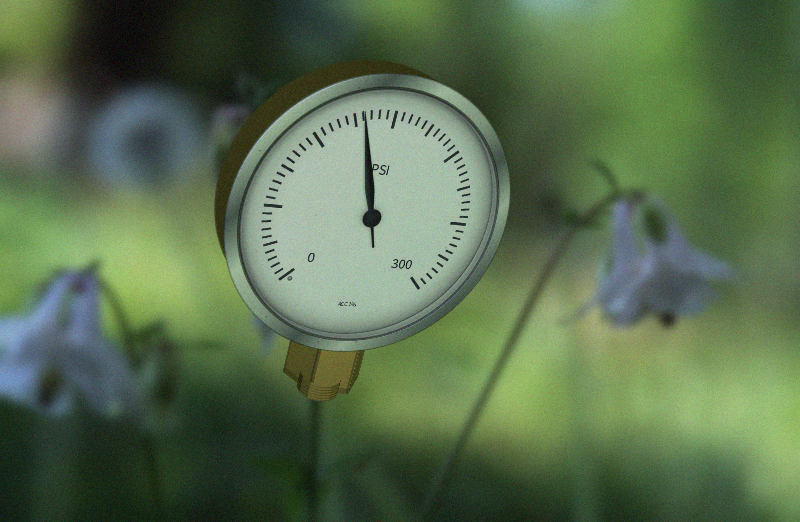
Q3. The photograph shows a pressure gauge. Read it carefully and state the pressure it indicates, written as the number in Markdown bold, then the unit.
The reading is **130** psi
